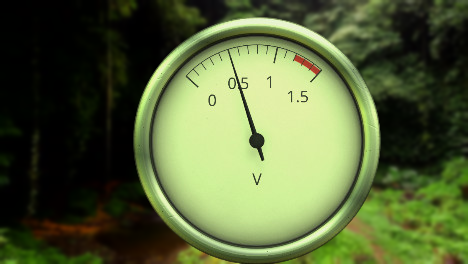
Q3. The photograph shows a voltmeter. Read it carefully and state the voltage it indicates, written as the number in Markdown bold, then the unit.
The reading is **0.5** V
